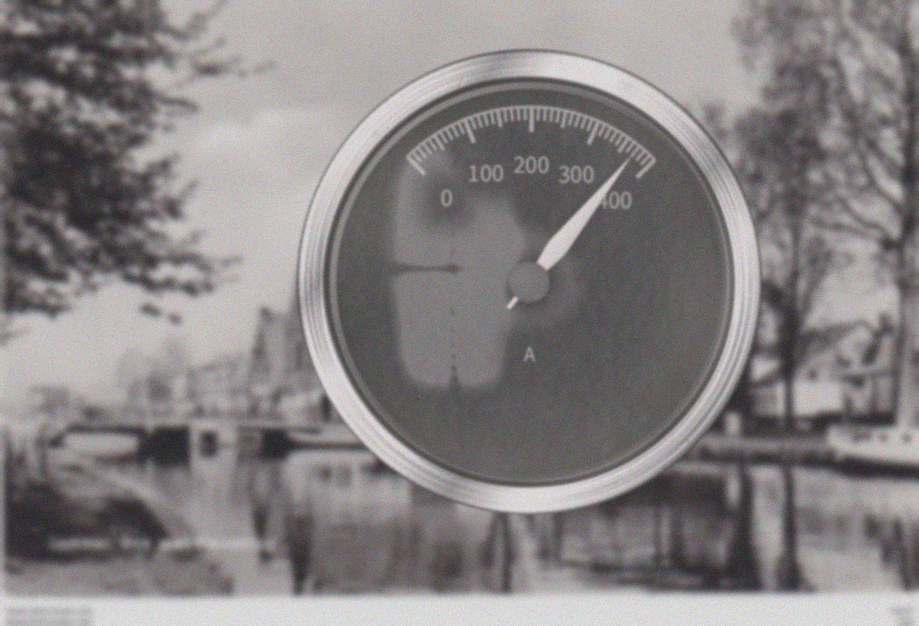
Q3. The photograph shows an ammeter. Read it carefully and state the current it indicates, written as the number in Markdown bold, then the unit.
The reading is **370** A
